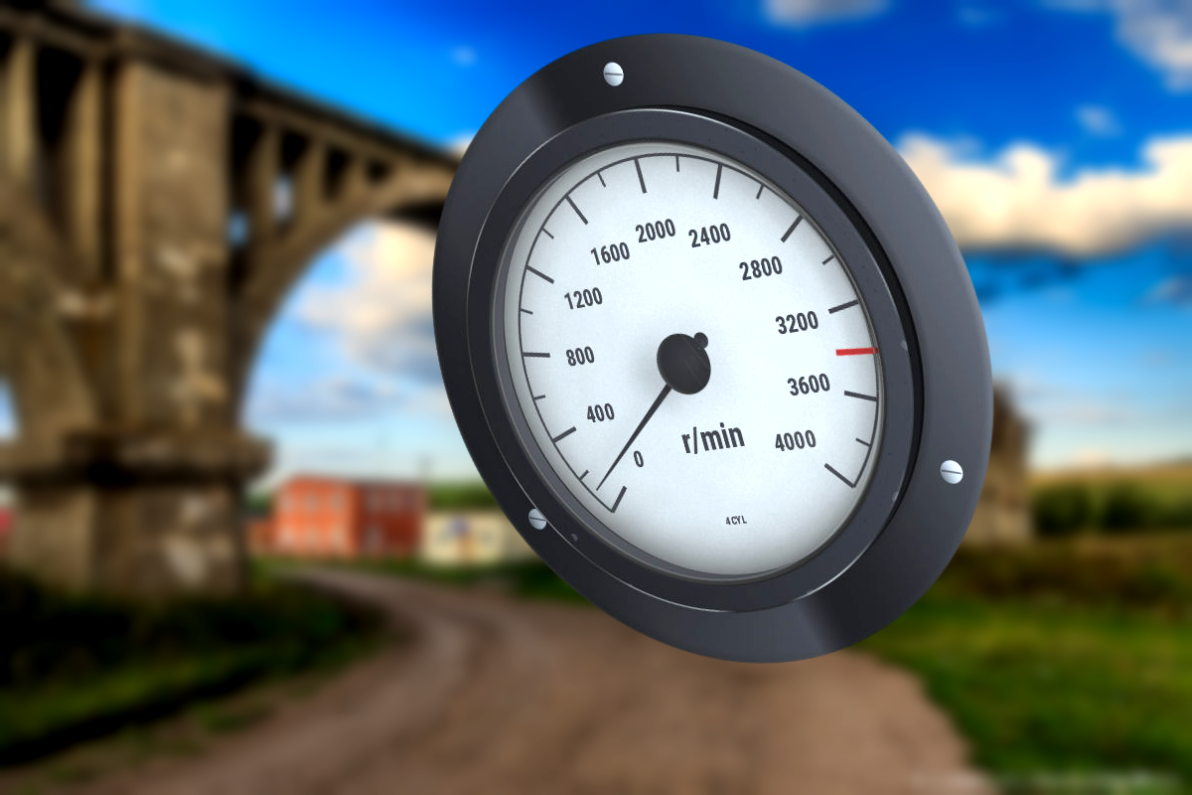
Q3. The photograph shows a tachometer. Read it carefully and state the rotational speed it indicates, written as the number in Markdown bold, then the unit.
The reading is **100** rpm
